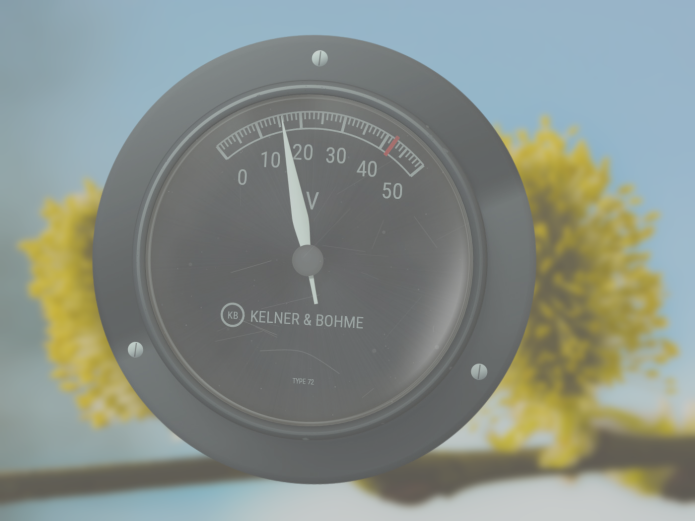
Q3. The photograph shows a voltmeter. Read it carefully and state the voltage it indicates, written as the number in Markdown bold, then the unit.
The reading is **16** V
